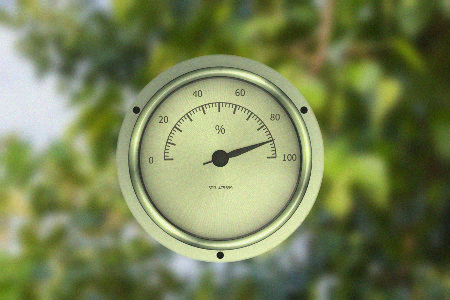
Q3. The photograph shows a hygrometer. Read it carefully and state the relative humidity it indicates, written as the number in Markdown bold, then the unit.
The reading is **90** %
